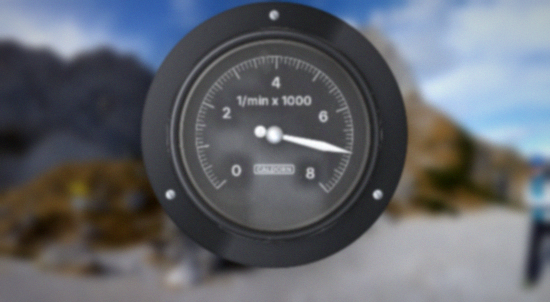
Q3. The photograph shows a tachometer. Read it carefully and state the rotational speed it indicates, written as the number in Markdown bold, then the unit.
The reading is **7000** rpm
